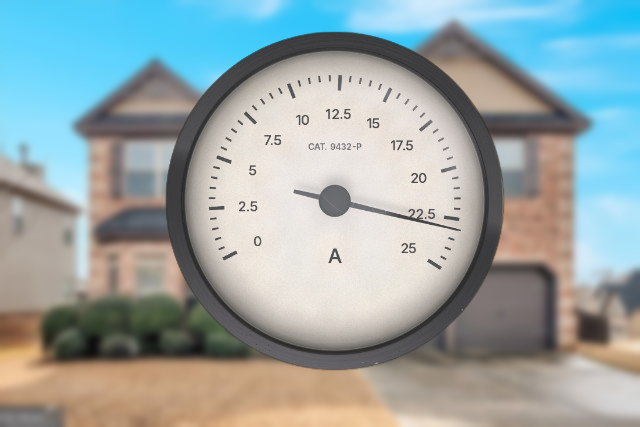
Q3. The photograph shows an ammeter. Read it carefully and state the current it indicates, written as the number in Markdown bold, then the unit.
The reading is **23** A
